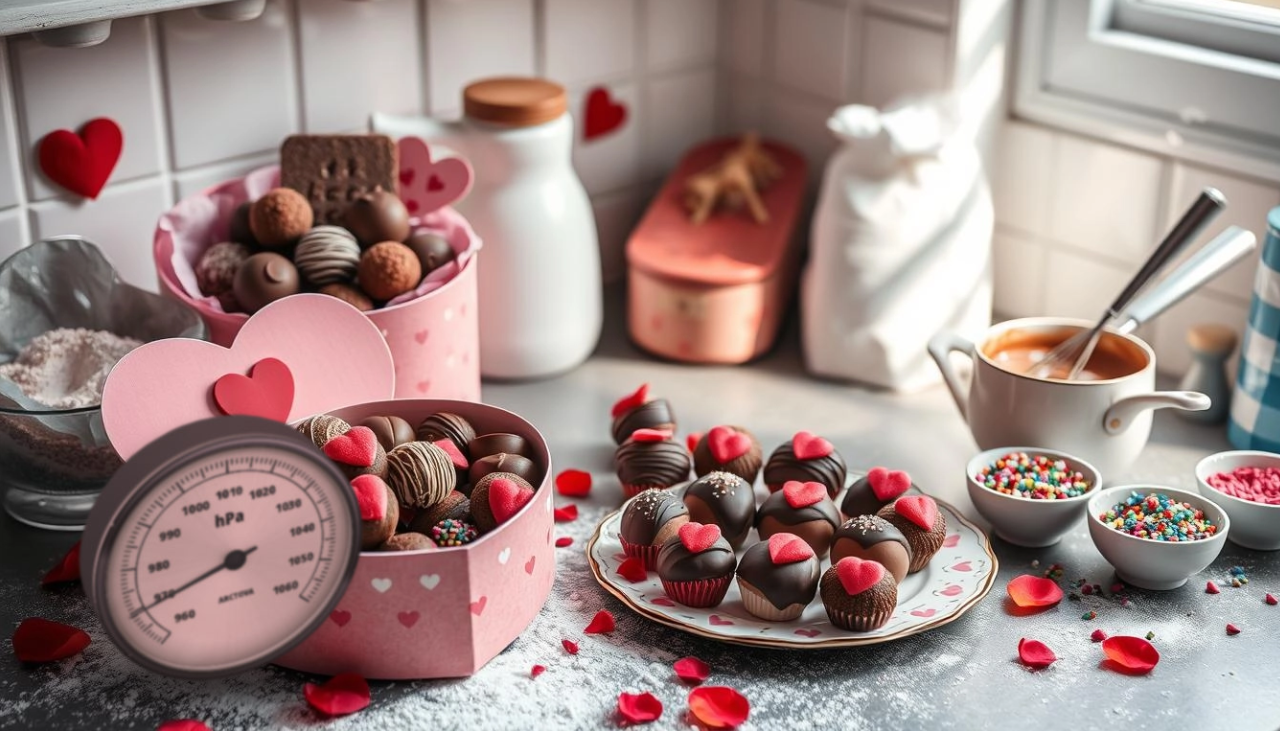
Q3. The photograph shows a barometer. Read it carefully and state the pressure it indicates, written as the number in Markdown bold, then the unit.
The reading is **970** hPa
